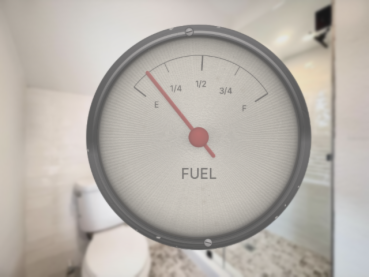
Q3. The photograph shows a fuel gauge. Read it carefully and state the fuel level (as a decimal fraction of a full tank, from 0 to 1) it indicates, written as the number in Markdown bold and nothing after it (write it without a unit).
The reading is **0.125**
